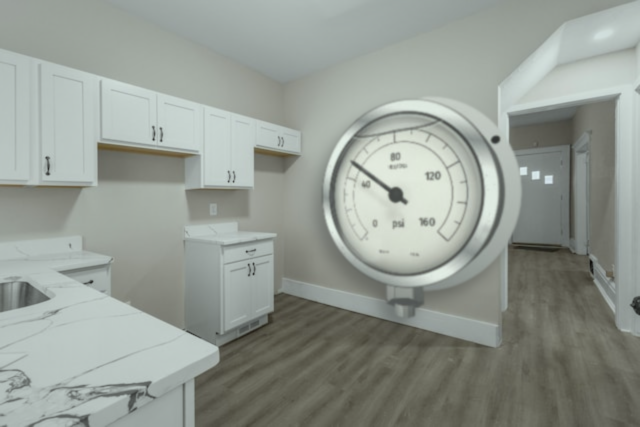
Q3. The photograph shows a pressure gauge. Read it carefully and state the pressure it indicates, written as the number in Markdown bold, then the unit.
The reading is **50** psi
